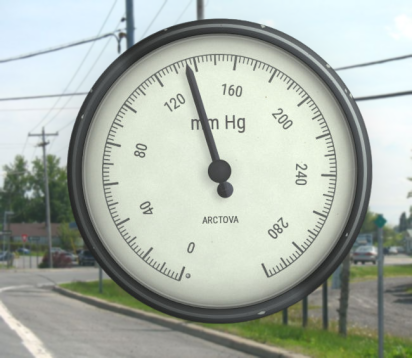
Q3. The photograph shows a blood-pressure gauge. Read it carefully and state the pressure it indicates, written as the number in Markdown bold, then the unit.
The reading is **136** mmHg
